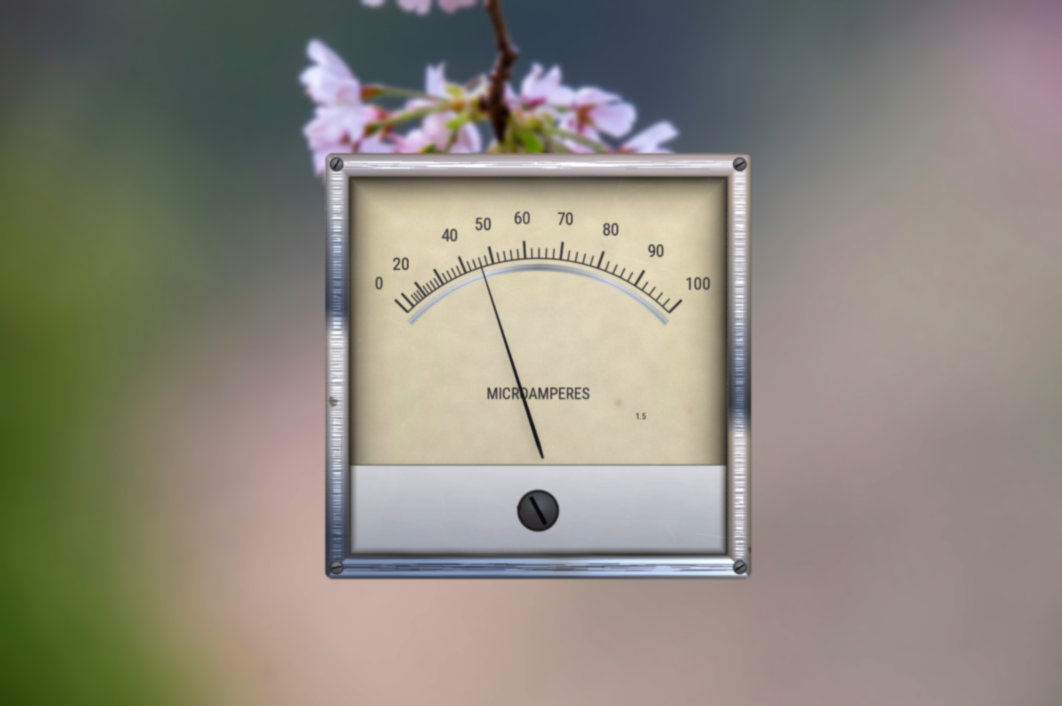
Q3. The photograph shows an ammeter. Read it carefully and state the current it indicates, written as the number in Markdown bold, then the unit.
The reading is **46** µA
